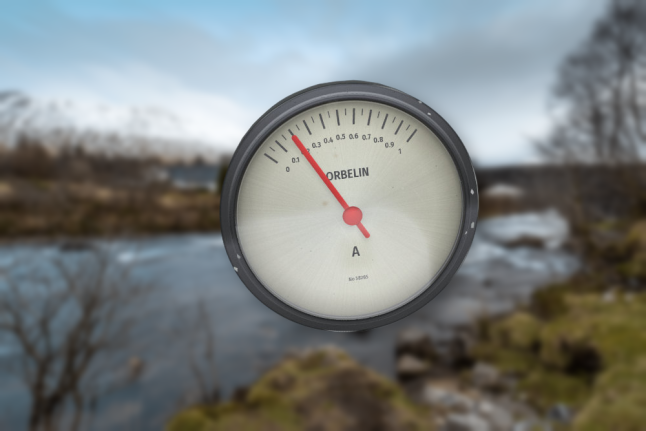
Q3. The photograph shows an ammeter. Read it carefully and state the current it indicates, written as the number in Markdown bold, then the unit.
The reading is **0.2** A
